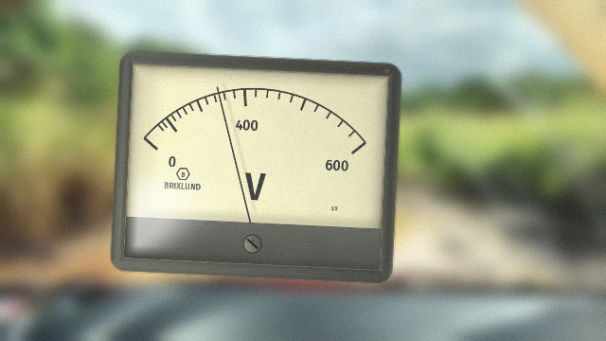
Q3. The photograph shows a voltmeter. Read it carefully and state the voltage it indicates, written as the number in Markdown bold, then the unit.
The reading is **350** V
